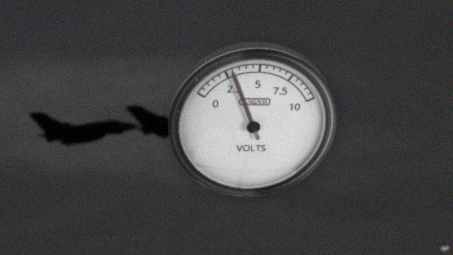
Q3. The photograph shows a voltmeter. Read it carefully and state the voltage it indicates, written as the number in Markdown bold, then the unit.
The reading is **3** V
